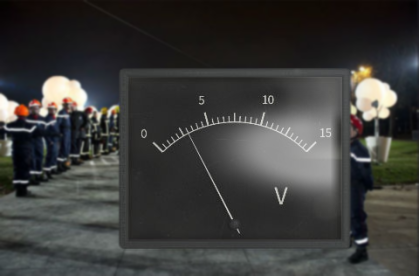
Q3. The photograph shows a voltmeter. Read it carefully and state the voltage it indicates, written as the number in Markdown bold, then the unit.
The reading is **3** V
